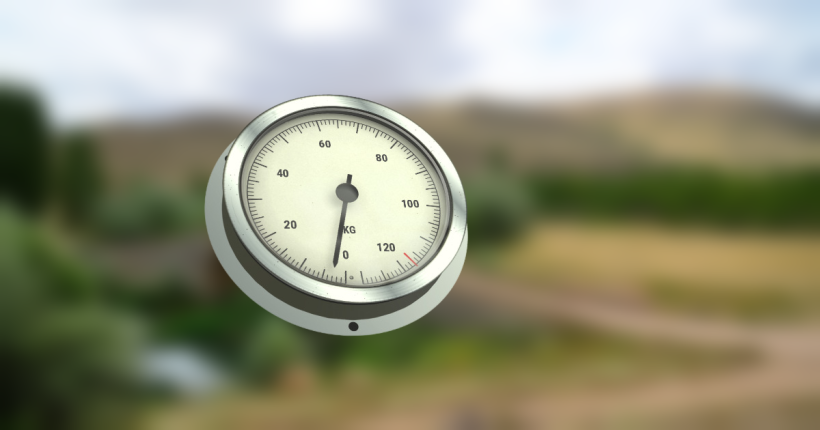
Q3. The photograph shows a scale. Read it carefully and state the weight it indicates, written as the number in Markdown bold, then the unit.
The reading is **3** kg
